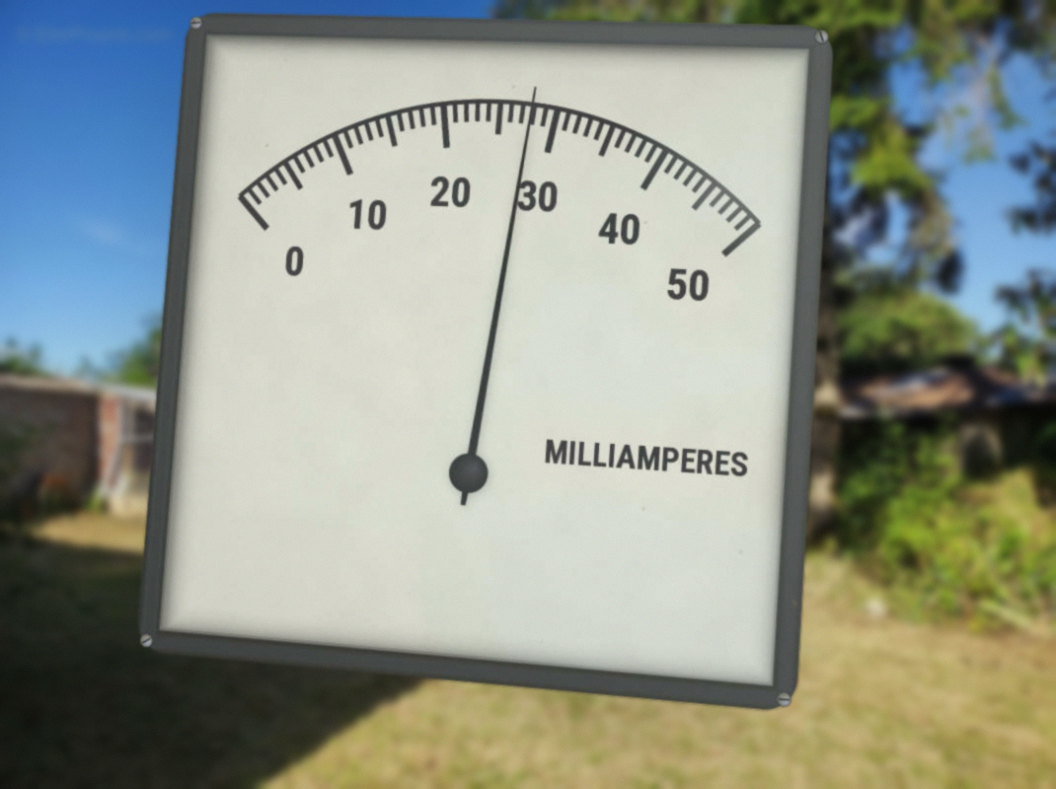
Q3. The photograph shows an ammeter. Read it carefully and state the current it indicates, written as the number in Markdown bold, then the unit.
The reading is **28** mA
